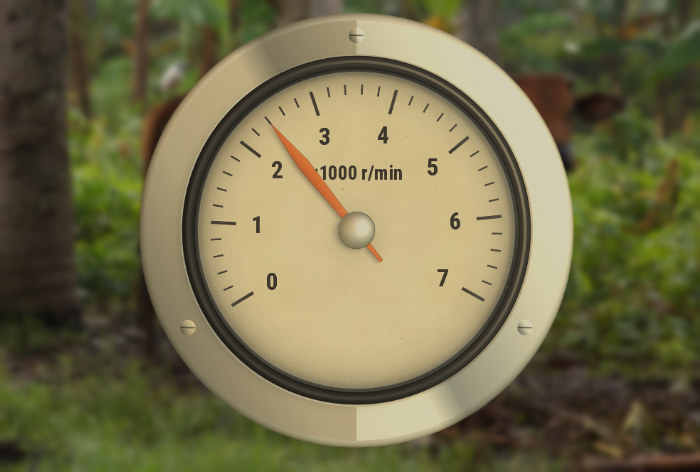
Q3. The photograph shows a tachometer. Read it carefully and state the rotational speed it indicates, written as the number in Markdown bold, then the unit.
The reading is **2400** rpm
